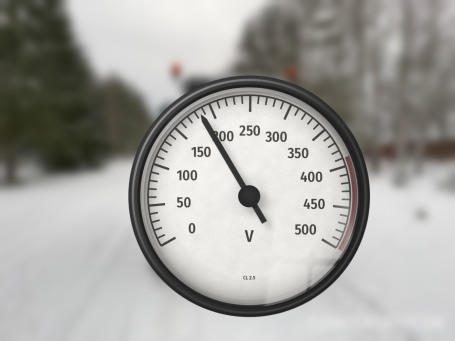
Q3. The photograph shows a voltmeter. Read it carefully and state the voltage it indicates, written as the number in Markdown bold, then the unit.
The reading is **185** V
